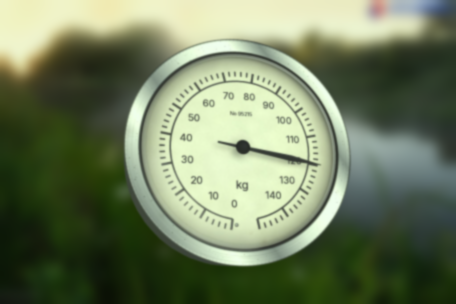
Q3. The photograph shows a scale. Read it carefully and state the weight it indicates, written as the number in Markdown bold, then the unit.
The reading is **120** kg
